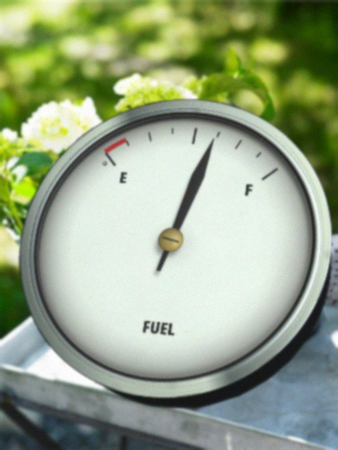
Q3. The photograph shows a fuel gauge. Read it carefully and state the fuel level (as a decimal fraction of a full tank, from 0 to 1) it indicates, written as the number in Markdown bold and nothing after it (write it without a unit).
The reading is **0.625**
